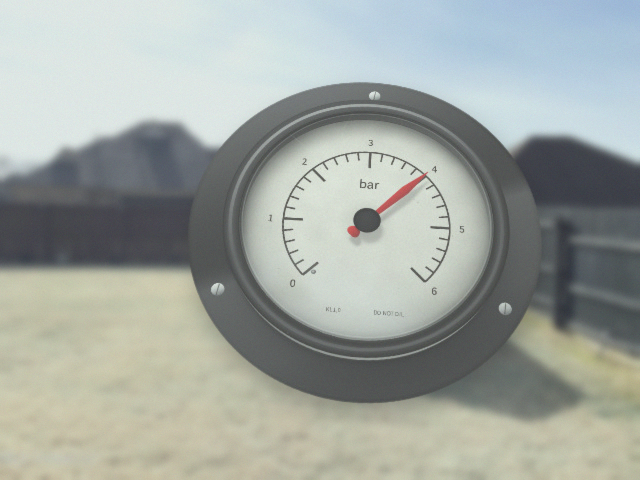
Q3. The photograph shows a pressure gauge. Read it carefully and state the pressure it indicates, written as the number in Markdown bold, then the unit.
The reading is **4** bar
